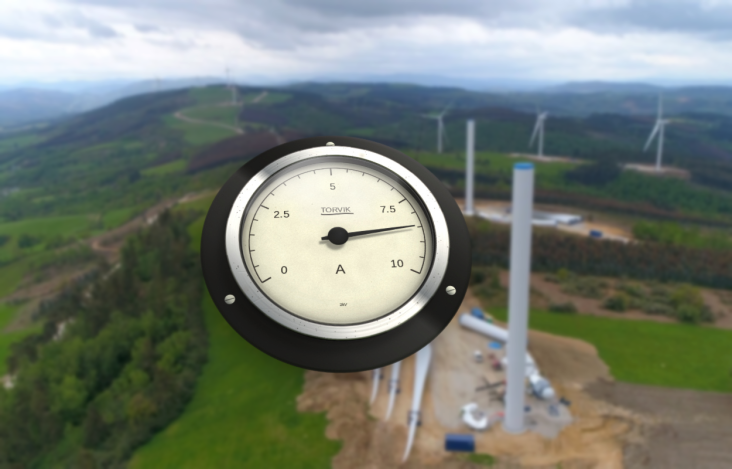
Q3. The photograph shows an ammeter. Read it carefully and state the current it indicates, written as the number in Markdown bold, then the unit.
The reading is **8.5** A
